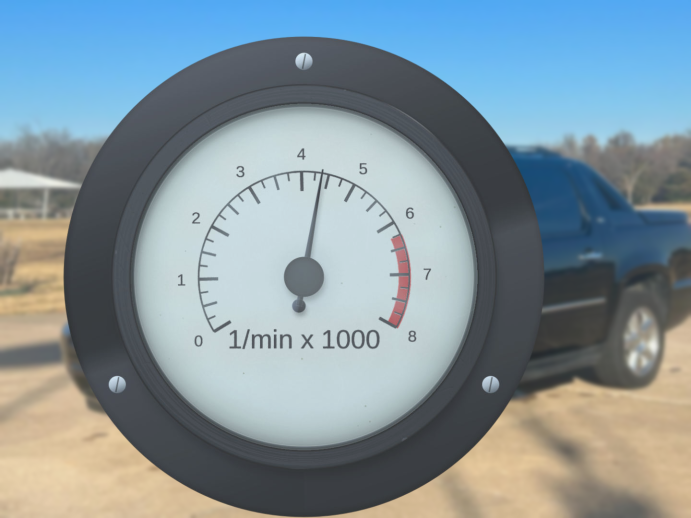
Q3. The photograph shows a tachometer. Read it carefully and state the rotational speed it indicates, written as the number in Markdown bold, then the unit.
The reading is **4375** rpm
